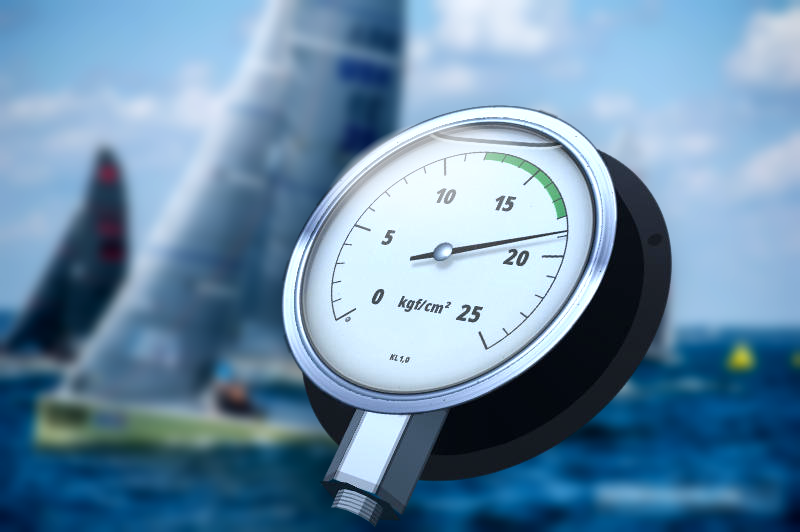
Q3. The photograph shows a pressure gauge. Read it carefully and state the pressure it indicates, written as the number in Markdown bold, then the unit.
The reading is **19** kg/cm²
